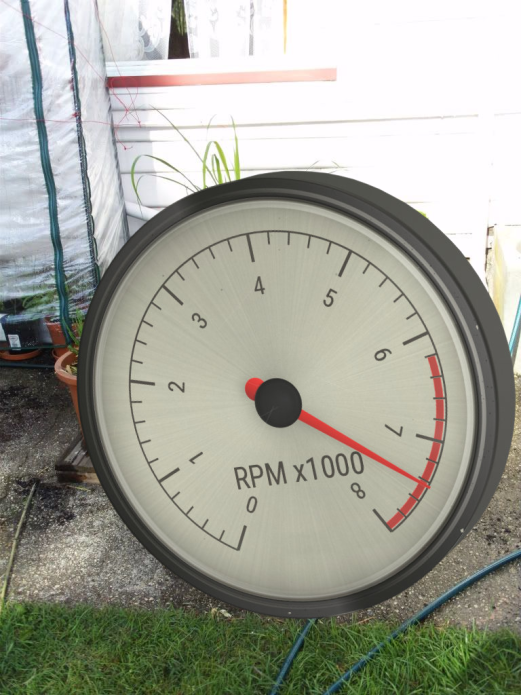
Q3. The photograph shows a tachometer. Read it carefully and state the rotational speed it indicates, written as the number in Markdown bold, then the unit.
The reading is **7400** rpm
